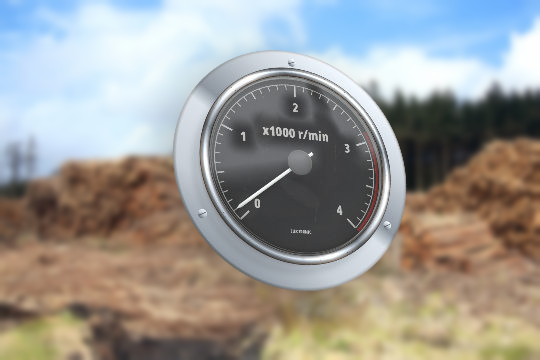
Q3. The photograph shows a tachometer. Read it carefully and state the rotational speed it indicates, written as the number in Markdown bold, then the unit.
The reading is **100** rpm
